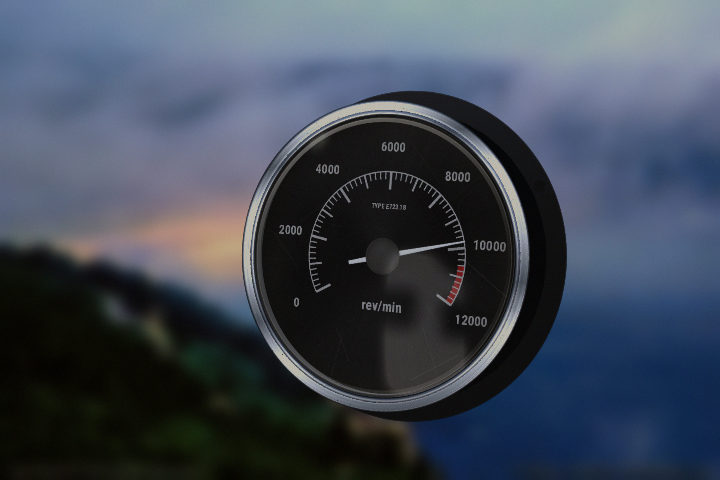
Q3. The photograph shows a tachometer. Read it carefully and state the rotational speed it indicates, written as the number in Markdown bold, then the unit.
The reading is **9800** rpm
